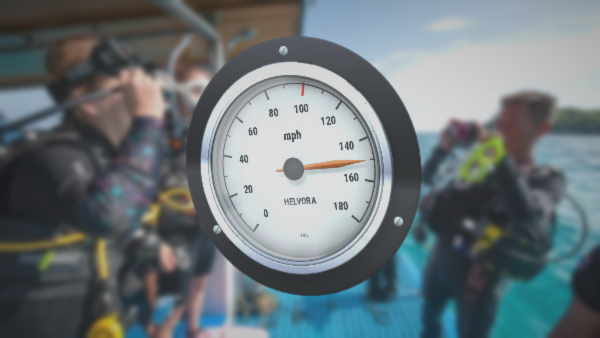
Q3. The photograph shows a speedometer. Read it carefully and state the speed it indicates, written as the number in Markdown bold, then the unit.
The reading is **150** mph
